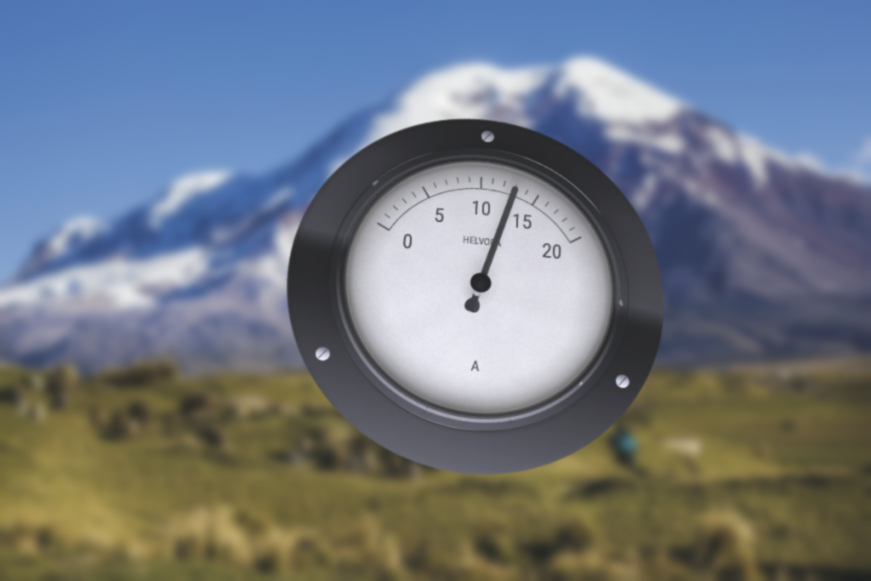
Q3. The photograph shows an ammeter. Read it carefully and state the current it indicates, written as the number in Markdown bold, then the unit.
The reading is **13** A
